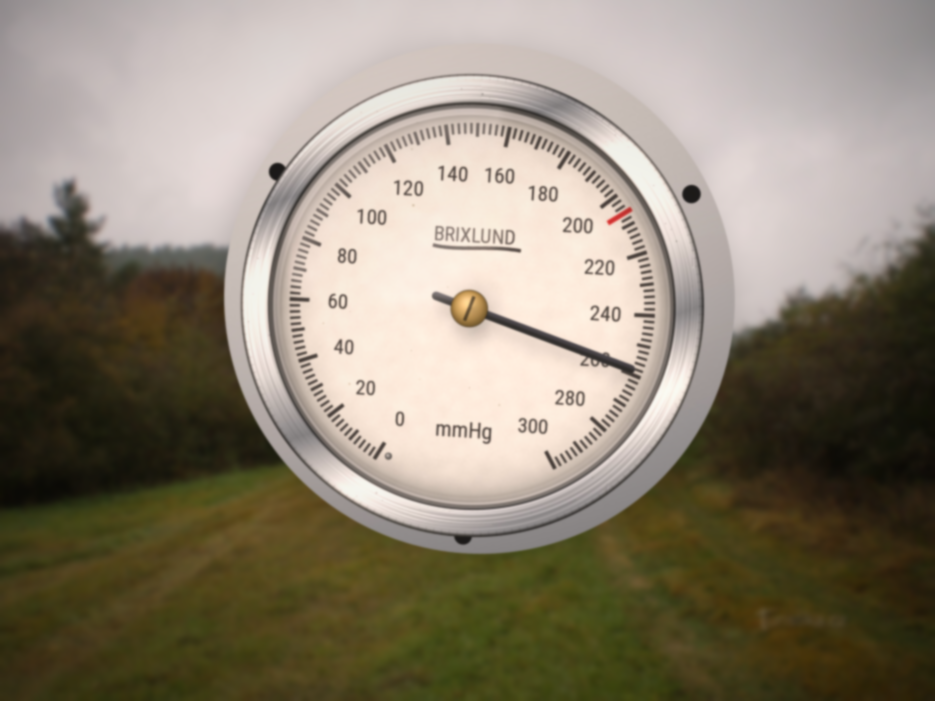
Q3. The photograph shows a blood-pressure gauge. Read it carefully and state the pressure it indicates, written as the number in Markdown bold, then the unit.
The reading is **258** mmHg
